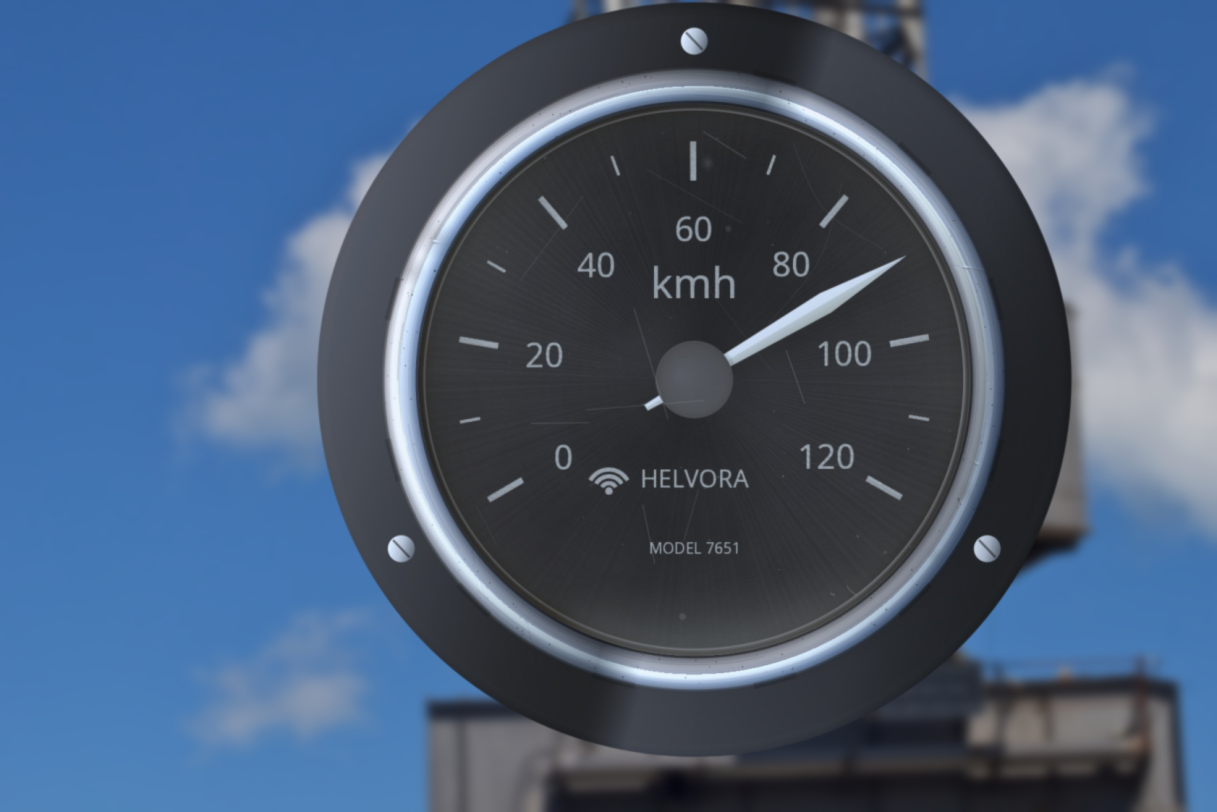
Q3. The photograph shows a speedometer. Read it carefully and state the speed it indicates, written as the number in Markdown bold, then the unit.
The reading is **90** km/h
